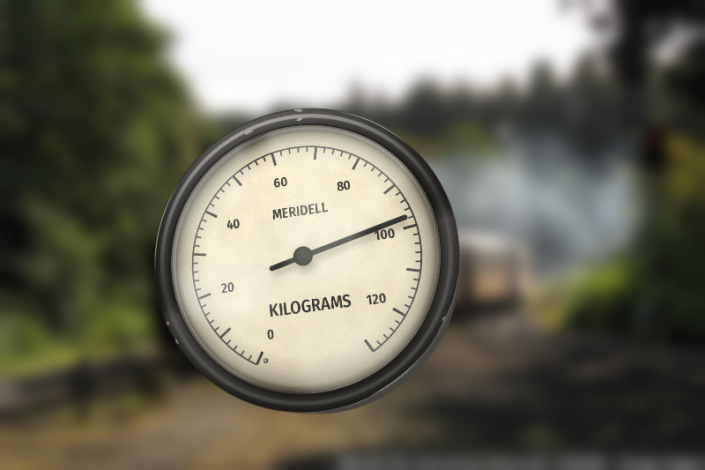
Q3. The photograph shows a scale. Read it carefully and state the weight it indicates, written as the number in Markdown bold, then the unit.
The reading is **98** kg
